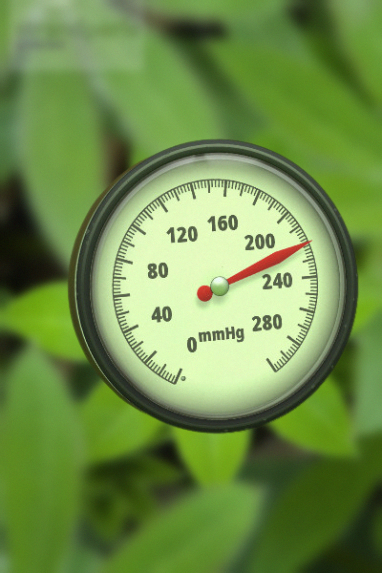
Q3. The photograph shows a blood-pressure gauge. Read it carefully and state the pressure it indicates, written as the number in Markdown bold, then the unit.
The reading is **220** mmHg
